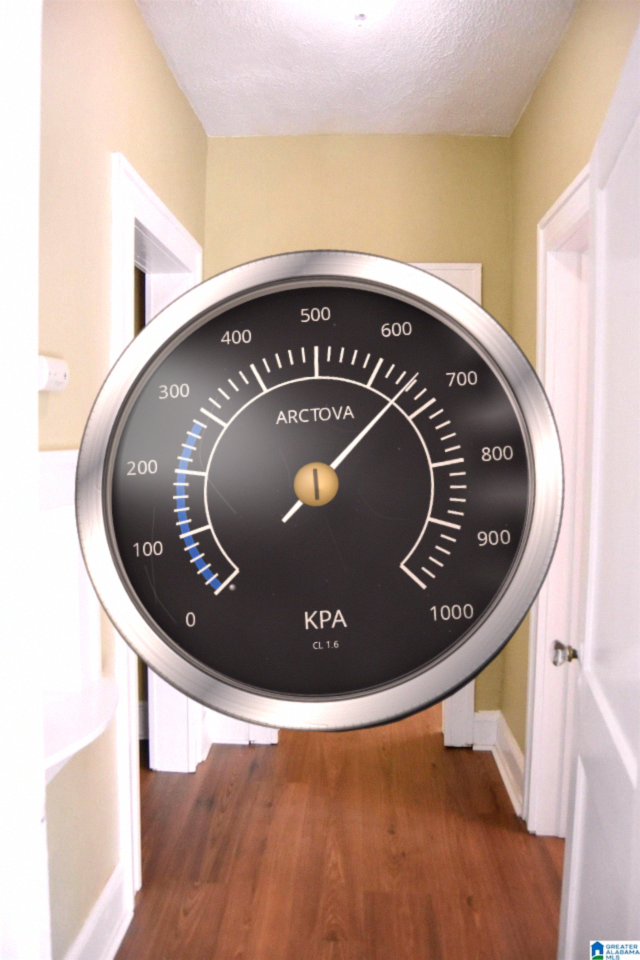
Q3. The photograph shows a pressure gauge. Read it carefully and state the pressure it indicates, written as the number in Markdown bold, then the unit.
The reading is **660** kPa
